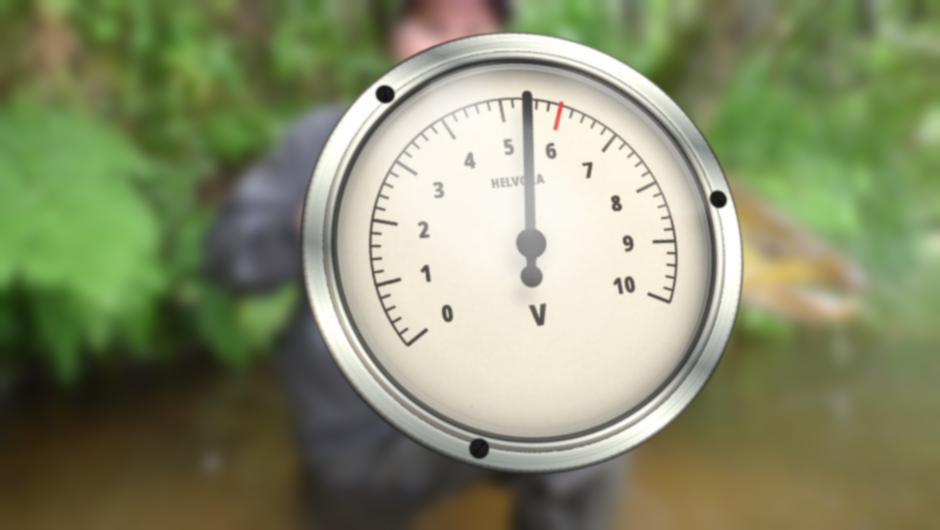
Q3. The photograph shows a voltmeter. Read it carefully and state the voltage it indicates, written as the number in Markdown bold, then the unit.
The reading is **5.4** V
